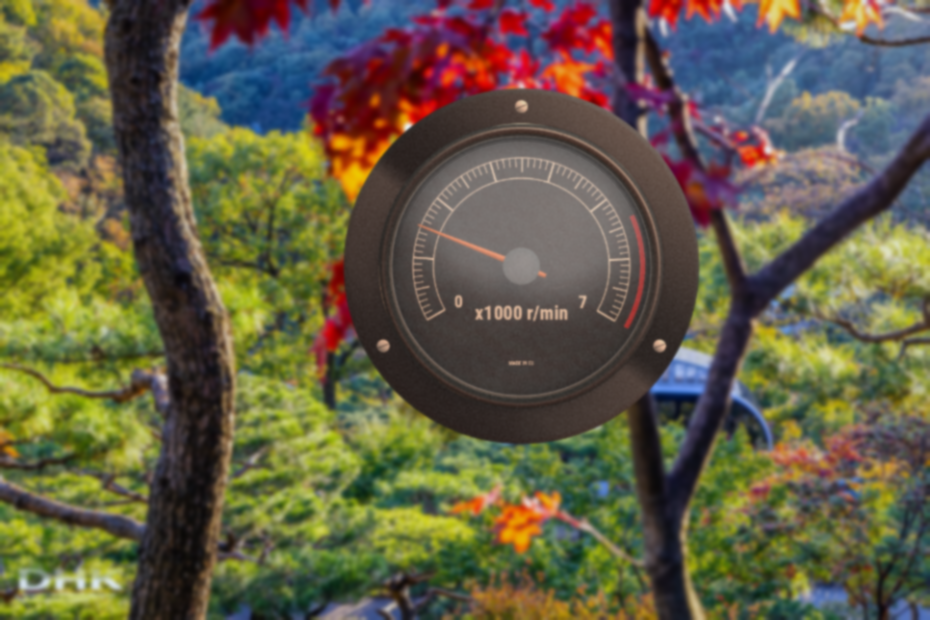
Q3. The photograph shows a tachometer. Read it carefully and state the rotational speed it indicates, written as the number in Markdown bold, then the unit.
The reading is **1500** rpm
